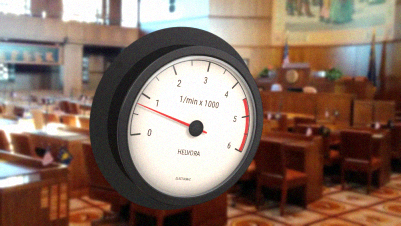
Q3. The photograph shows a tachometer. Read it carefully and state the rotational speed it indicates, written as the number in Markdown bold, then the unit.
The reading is **750** rpm
